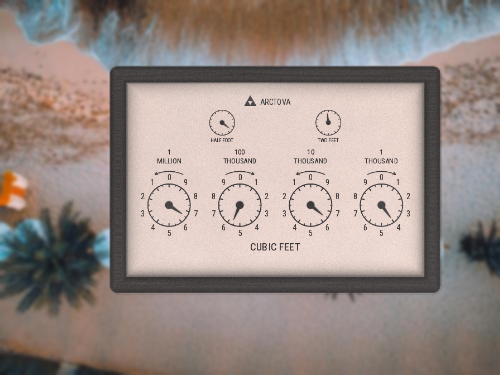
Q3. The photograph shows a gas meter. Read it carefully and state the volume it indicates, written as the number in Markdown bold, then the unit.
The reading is **656400** ft³
